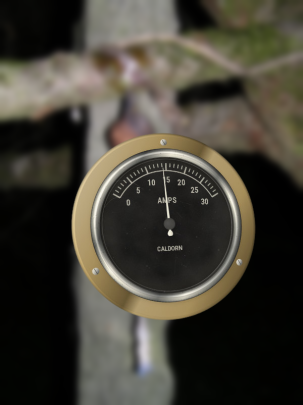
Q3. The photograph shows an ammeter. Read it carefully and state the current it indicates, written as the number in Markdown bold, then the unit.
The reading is **14** A
